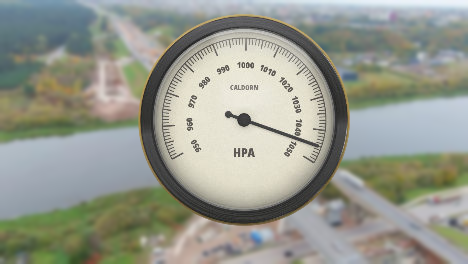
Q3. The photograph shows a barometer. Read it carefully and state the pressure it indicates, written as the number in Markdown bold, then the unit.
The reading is **1045** hPa
